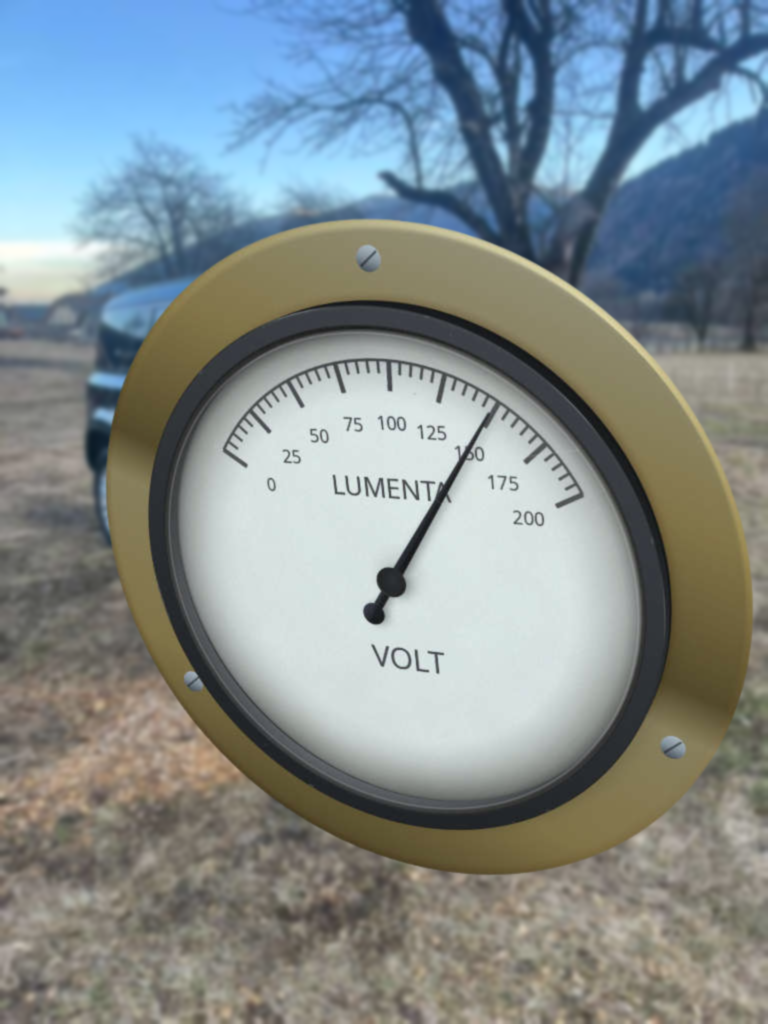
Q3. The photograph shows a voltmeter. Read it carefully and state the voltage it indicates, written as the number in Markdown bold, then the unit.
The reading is **150** V
